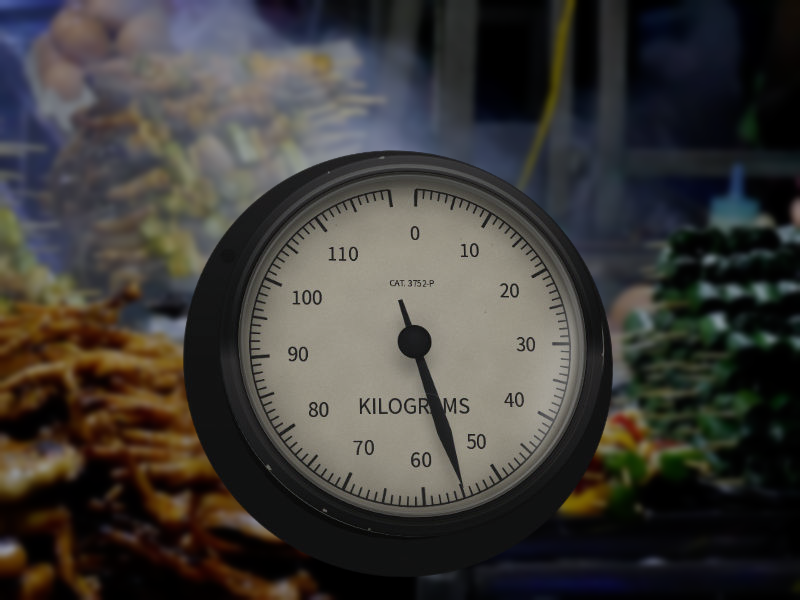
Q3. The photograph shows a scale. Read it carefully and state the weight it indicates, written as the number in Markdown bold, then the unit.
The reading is **55** kg
